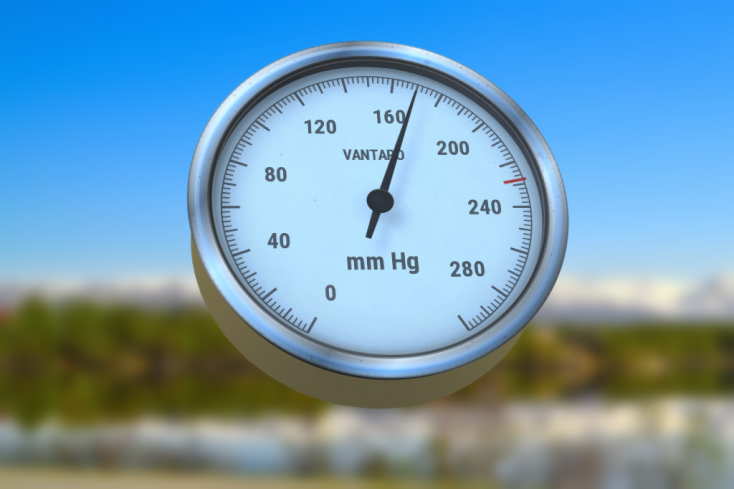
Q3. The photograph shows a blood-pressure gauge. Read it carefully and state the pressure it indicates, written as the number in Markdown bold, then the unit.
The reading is **170** mmHg
